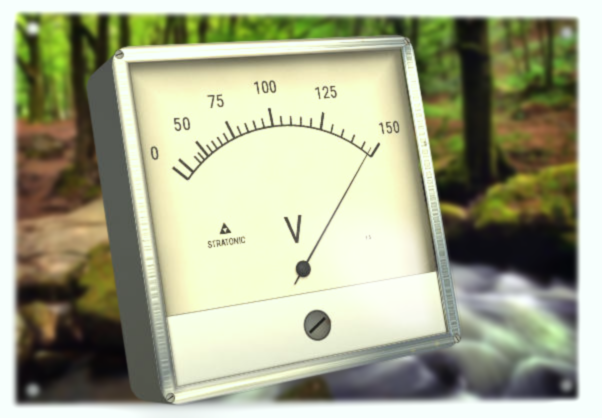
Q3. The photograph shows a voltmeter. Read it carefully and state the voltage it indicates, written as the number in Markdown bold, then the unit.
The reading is **147.5** V
